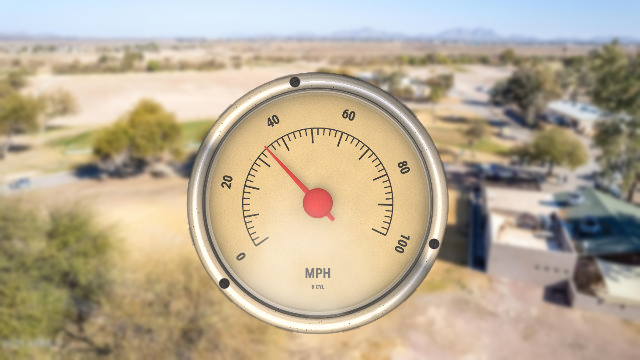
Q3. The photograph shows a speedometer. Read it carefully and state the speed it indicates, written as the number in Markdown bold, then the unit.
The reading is **34** mph
